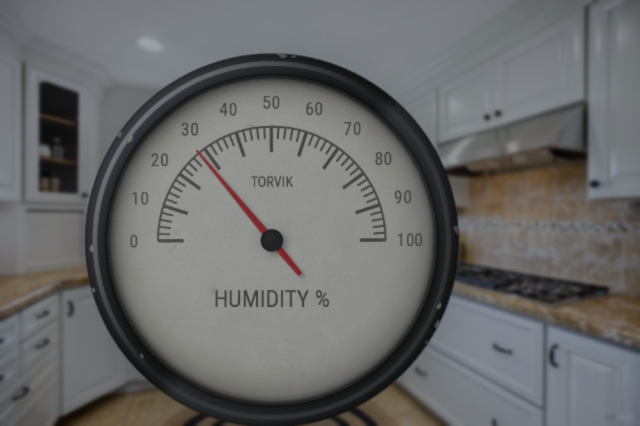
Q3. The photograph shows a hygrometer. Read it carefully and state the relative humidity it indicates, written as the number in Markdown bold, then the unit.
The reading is **28** %
